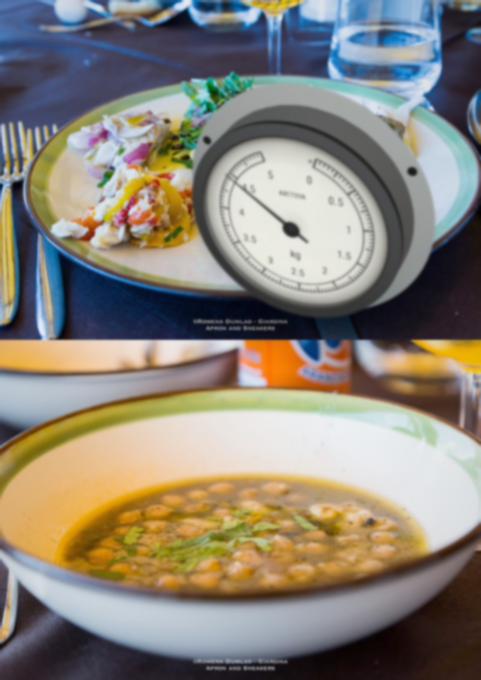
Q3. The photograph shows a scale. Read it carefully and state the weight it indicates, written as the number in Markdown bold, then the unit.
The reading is **4.5** kg
